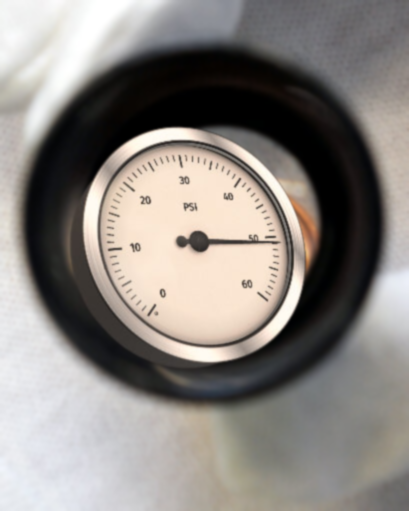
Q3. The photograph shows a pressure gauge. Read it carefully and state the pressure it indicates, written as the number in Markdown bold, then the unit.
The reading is **51** psi
